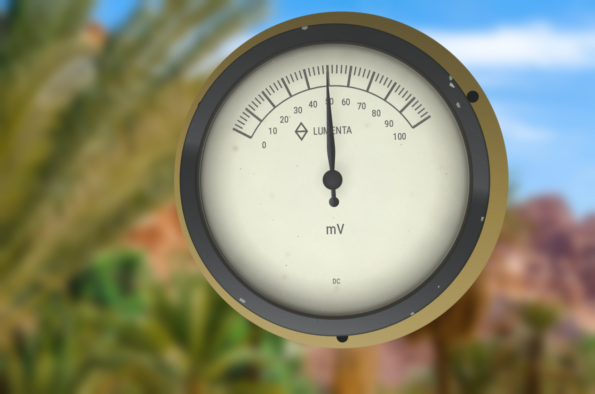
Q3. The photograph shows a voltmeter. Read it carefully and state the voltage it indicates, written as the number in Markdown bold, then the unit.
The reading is **50** mV
